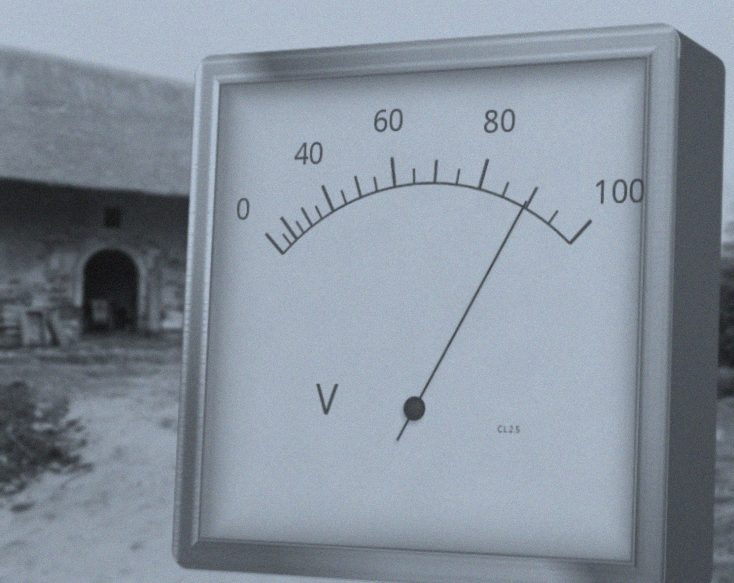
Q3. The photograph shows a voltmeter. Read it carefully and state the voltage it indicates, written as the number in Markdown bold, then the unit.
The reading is **90** V
